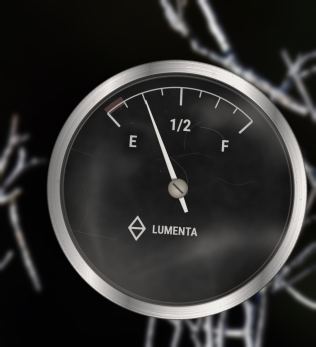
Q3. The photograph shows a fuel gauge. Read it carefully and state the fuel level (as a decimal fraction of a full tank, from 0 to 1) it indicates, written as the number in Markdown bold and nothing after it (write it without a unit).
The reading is **0.25**
